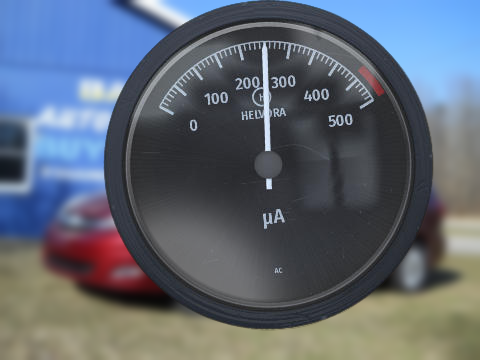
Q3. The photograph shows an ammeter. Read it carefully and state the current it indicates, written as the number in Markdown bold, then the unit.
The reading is **250** µA
